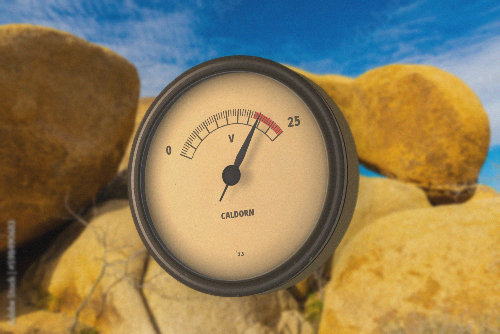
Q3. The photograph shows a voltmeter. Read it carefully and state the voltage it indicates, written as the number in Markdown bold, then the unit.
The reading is **20** V
